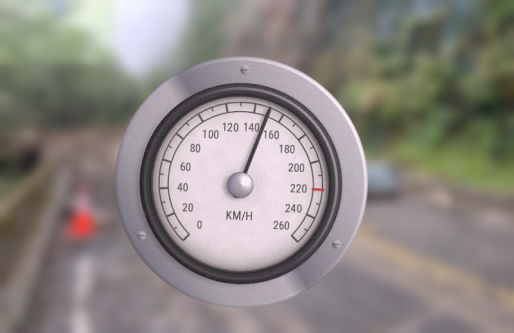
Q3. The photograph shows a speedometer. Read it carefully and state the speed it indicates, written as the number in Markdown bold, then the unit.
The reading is **150** km/h
